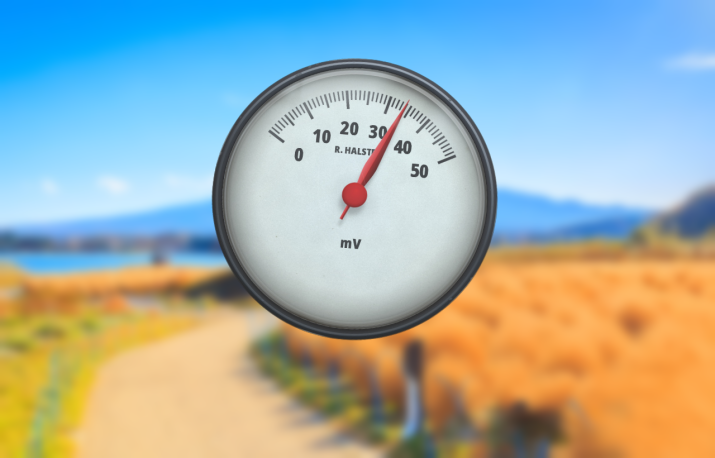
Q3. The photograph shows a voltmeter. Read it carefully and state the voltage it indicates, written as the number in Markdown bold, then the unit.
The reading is **34** mV
